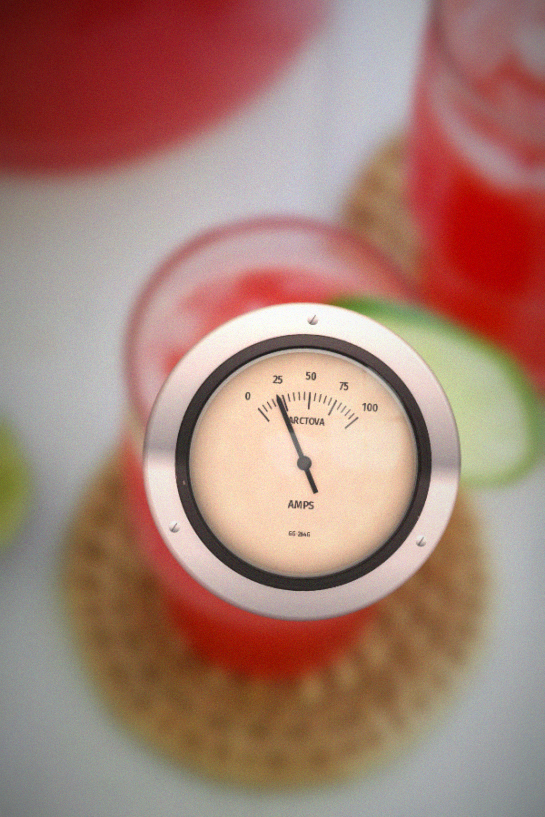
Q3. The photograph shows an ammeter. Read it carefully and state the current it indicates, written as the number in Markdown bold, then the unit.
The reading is **20** A
